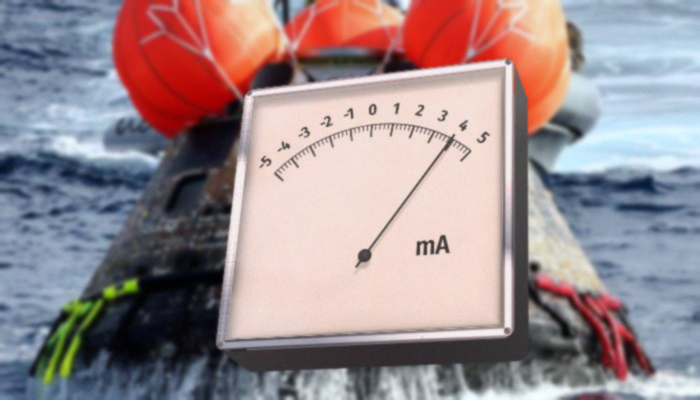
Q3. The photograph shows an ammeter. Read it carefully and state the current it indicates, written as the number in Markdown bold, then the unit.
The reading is **4** mA
